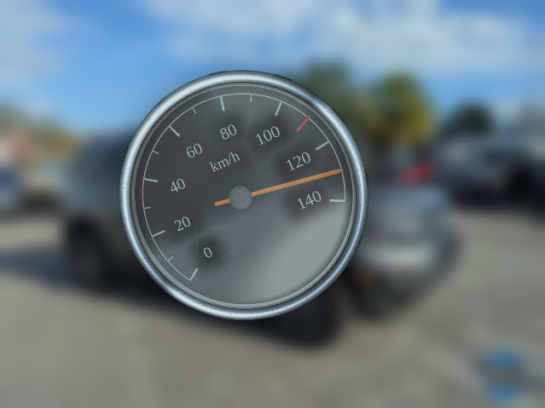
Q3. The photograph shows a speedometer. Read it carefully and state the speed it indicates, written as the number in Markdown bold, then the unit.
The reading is **130** km/h
